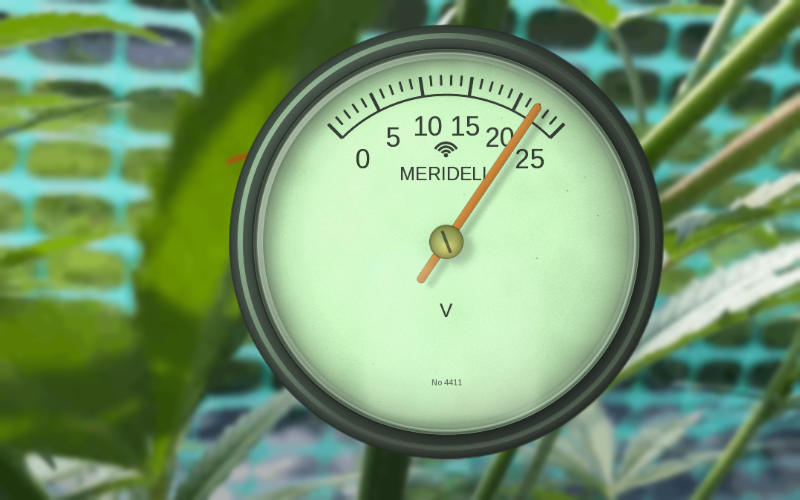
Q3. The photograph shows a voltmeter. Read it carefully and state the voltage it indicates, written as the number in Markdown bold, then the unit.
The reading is **22** V
